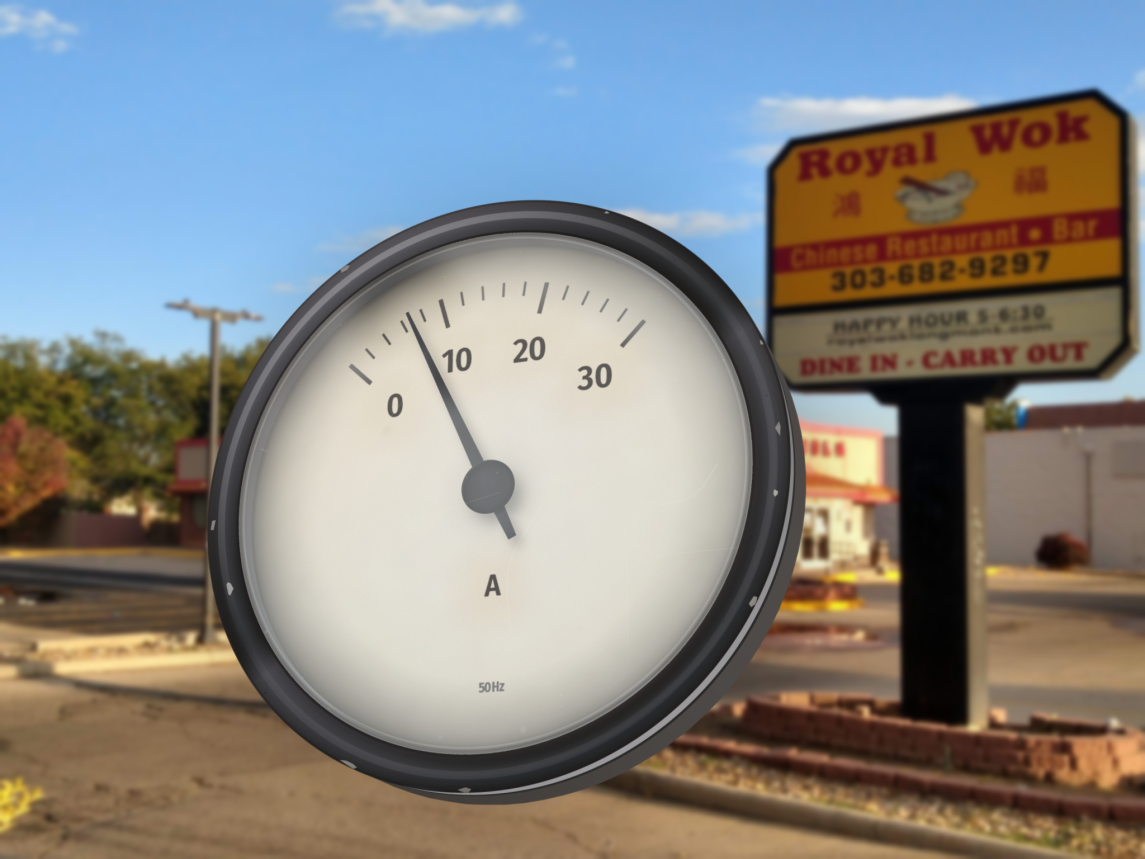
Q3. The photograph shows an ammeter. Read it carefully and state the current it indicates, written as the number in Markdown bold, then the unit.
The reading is **7** A
